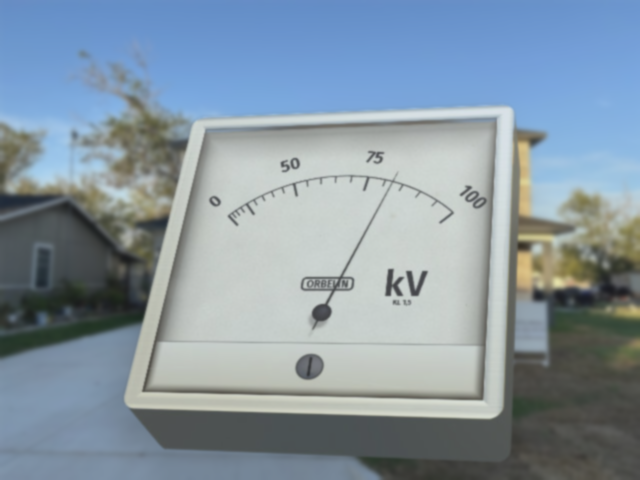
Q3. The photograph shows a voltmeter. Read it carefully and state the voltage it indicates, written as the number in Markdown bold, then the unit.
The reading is **82.5** kV
